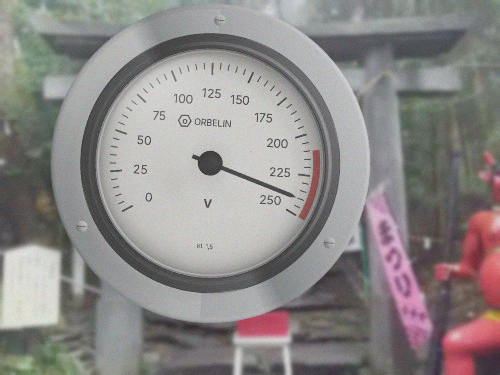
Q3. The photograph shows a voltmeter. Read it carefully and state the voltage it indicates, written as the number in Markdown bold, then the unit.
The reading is **240** V
